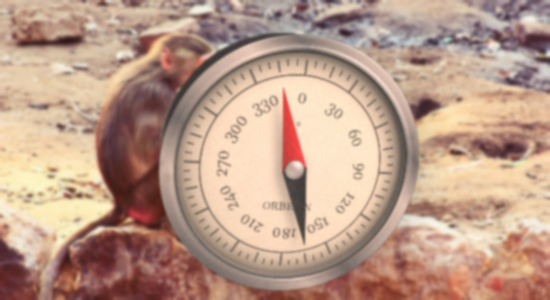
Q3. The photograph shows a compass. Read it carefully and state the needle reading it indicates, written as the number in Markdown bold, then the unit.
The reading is **345** °
